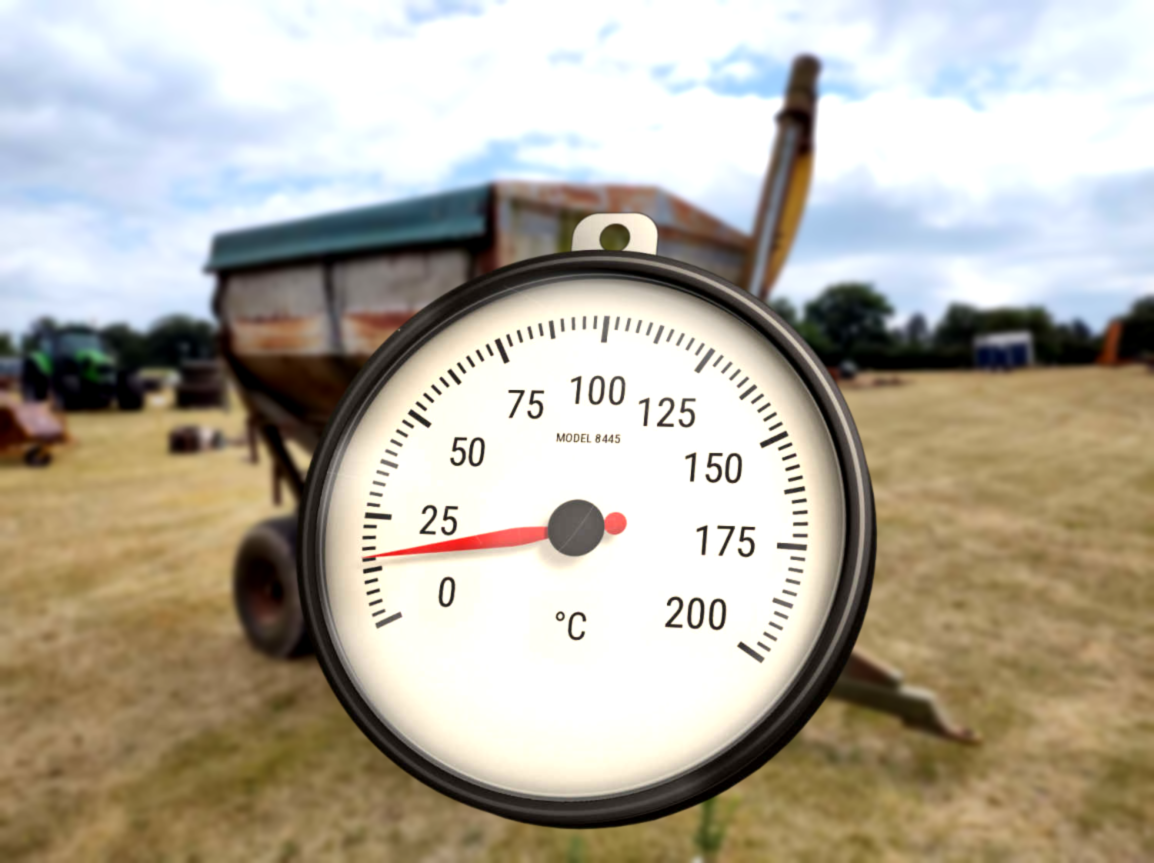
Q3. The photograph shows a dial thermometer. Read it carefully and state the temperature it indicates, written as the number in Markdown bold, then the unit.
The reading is **15** °C
